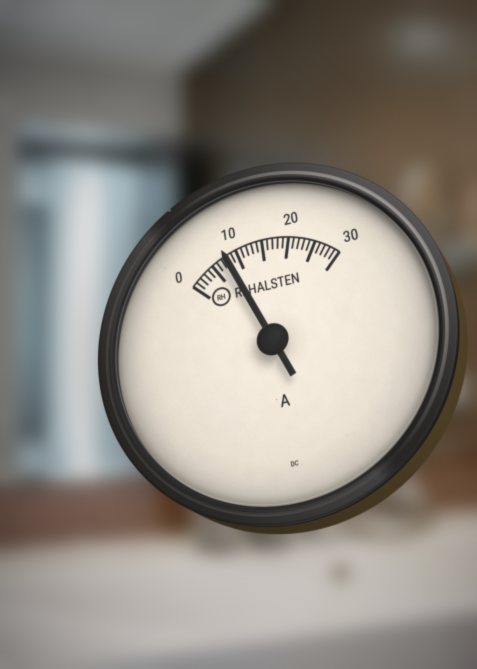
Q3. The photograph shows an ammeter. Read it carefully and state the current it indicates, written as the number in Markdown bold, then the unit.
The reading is **8** A
